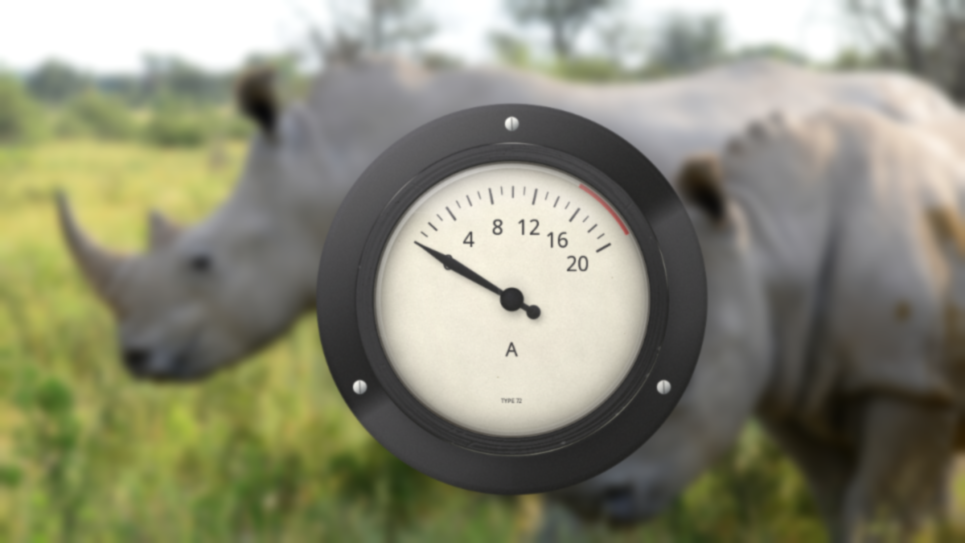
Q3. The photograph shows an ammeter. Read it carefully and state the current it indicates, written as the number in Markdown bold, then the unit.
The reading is **0** A
